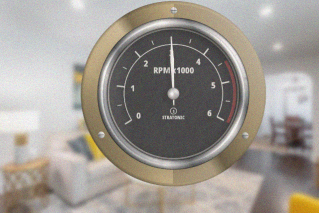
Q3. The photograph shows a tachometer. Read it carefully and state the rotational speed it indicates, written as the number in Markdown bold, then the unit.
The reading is **3000** rpm
